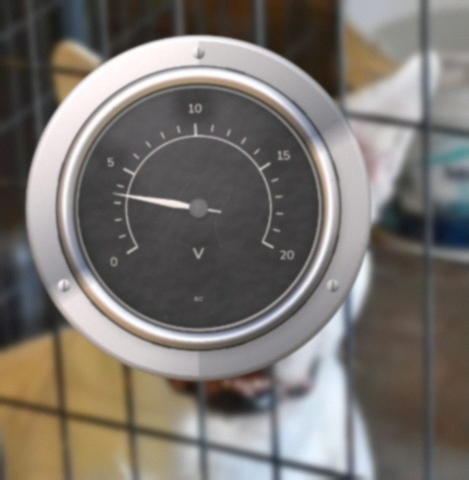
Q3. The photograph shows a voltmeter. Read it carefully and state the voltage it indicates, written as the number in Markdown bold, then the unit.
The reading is **3.5** V
